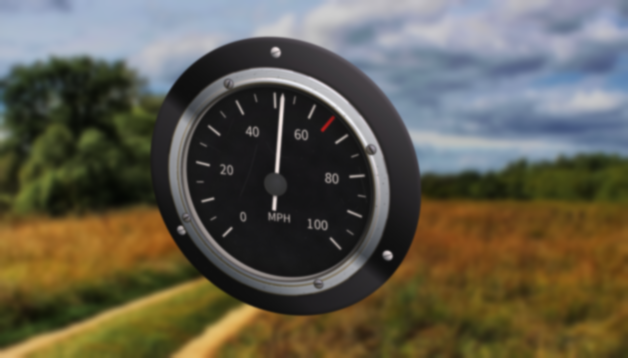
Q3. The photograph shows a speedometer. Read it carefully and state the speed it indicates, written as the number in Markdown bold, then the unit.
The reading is **52.5** mph
